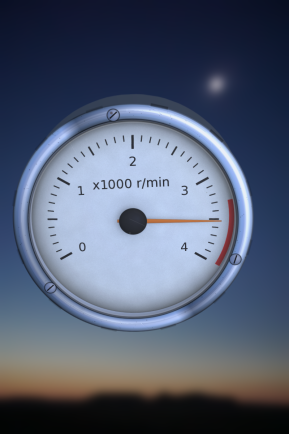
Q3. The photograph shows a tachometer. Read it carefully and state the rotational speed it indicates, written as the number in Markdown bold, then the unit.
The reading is **3500** rpm
